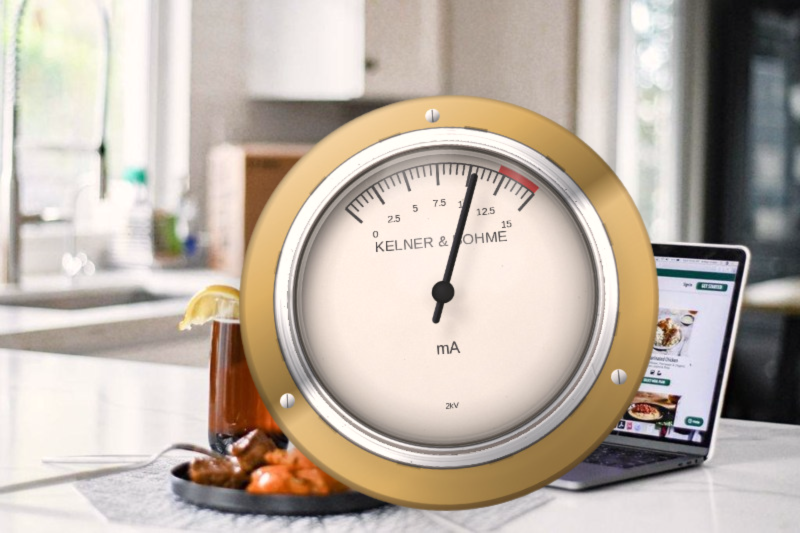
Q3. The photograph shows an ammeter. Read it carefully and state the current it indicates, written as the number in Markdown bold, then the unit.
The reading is **10.5** mA
